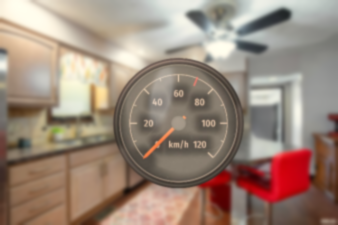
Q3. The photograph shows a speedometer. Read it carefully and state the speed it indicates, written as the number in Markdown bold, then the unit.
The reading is **0** km/h
